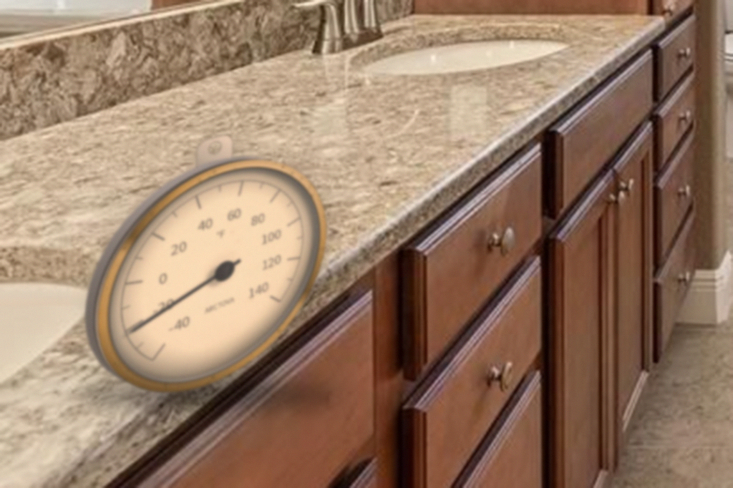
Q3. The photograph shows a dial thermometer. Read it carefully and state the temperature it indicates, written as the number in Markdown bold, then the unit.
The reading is **-20** °F
